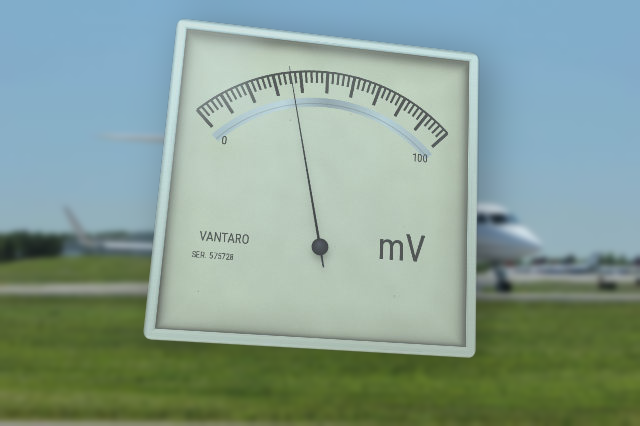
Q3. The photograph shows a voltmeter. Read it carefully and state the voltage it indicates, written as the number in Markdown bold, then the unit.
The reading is **36** mV
